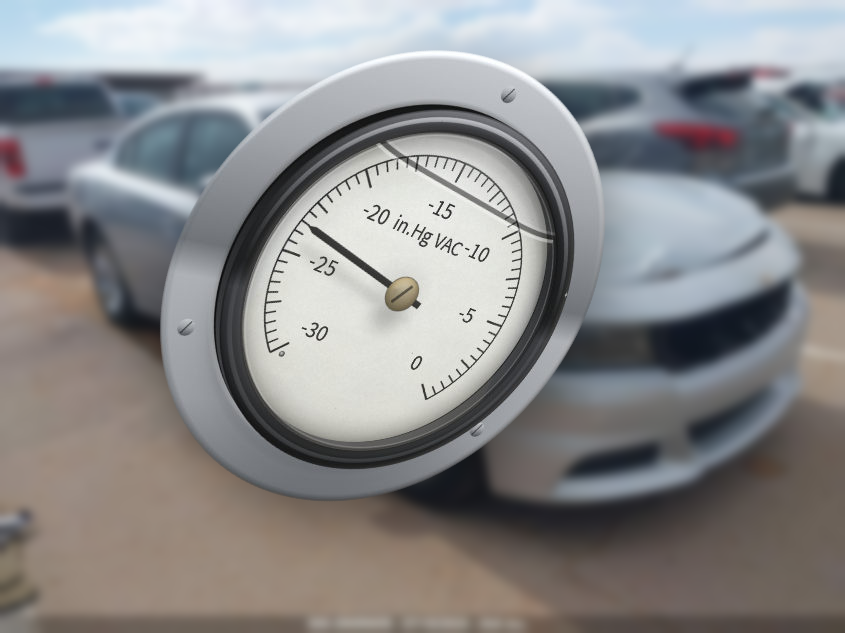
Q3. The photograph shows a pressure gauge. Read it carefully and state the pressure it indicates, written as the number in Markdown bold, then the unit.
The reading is **-23.5** inHg
